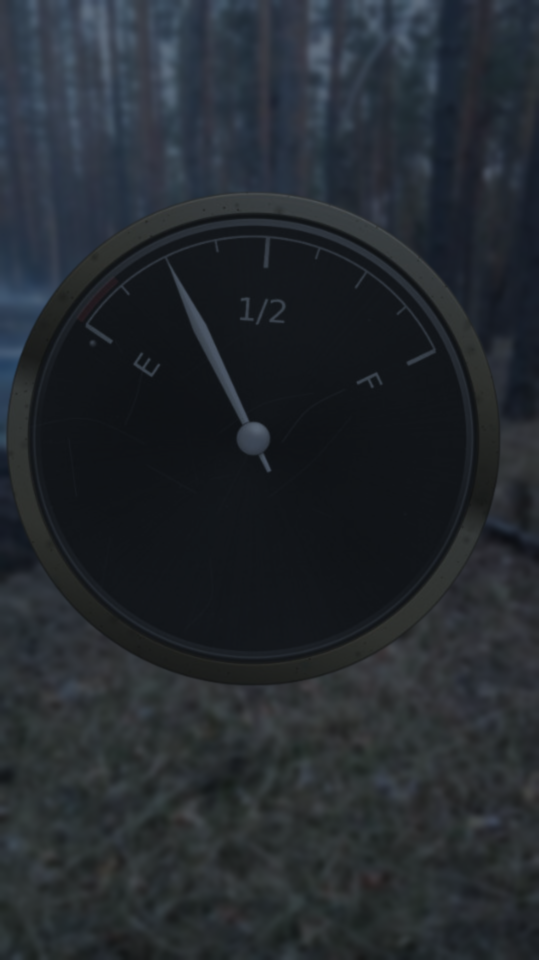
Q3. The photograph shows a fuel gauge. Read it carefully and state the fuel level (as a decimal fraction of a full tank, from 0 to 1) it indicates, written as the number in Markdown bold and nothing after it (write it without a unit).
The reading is **0.25**
